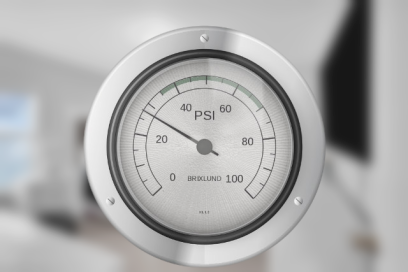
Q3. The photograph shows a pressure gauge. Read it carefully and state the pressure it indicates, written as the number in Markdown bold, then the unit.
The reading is **27.5** psi
